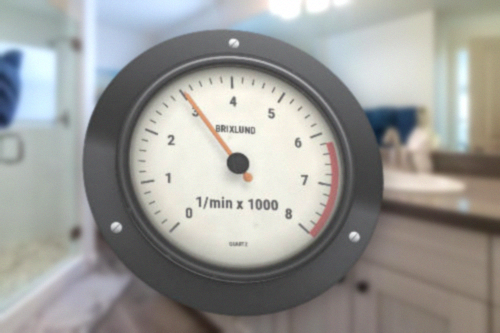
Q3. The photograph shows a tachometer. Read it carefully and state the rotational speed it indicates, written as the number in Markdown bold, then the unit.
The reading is **3000** rpm
